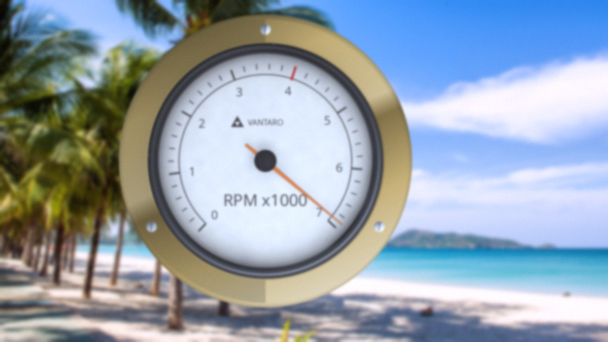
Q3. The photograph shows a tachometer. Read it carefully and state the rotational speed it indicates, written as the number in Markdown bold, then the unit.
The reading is **6900** rpm
